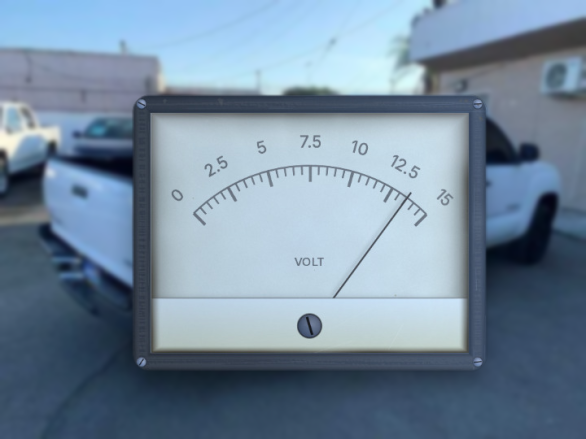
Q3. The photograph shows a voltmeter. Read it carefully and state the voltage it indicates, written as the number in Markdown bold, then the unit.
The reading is **13.5** V
